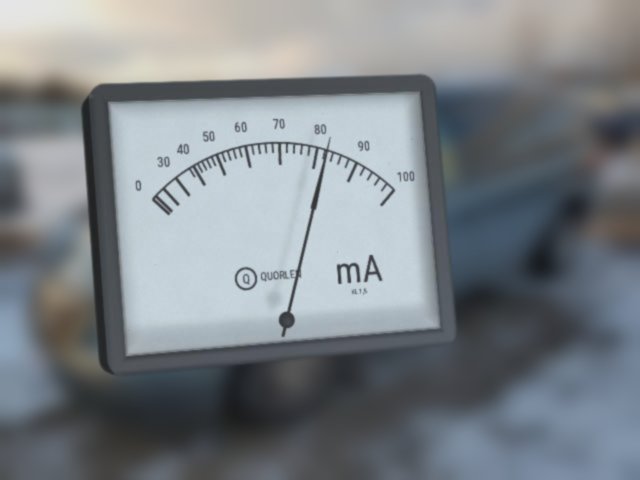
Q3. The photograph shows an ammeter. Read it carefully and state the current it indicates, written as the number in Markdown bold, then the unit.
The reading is **82** mA
